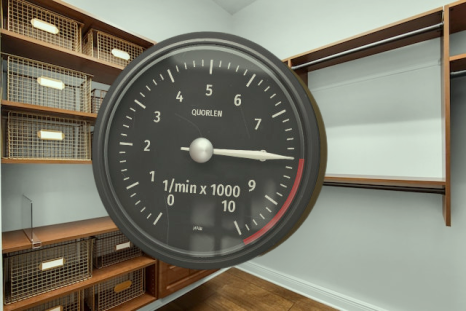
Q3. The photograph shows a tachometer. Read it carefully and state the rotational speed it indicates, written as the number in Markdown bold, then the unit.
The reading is **8000** rpm
